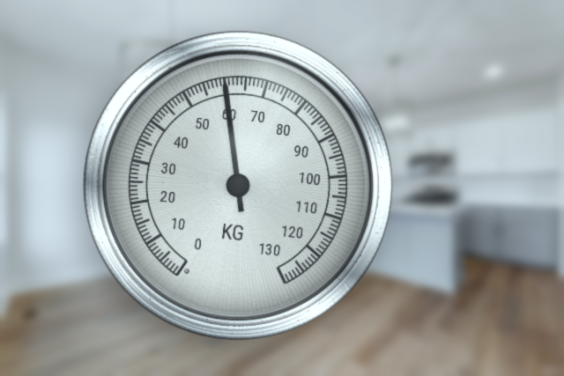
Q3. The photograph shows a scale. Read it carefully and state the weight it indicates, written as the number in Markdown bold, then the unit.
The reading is **60** kg
